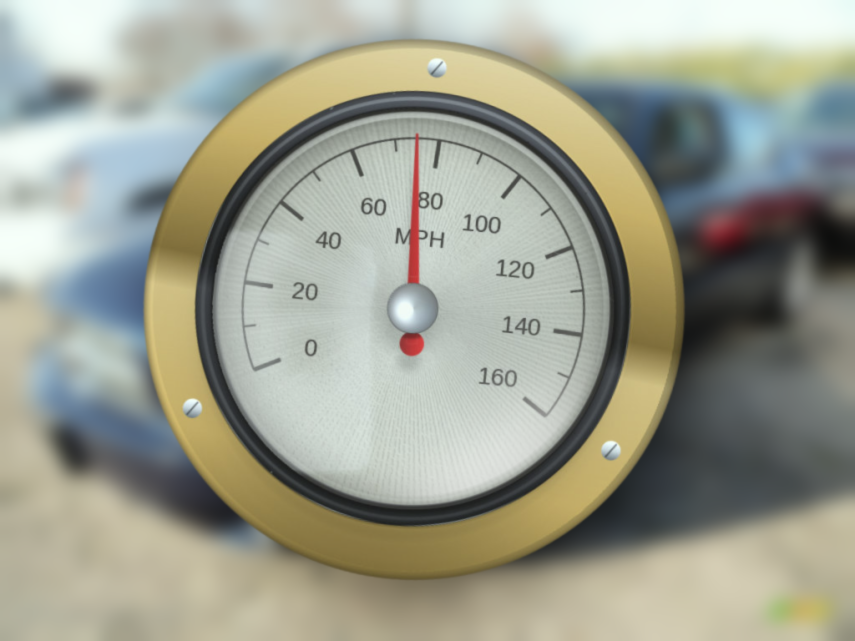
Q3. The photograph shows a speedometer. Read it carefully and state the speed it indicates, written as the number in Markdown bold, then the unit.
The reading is **75** mph
